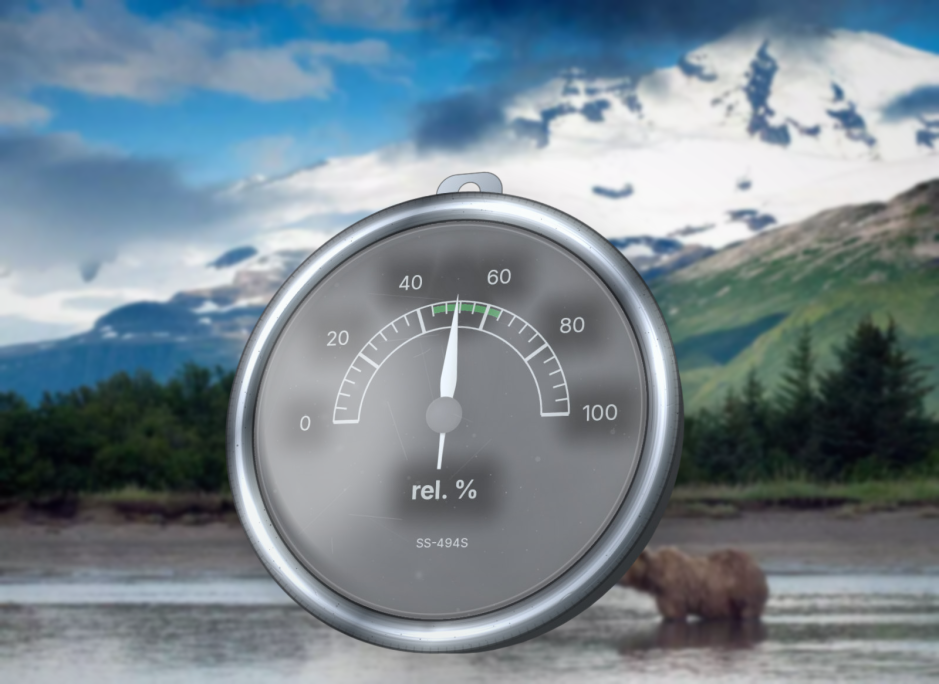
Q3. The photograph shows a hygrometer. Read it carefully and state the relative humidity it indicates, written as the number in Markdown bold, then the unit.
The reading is **52** %
